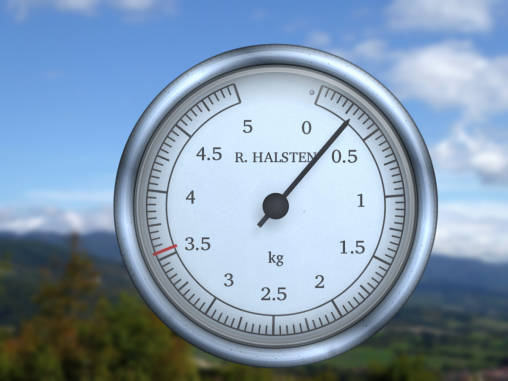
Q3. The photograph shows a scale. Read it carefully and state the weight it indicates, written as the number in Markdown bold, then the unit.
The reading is **0.3** kg
